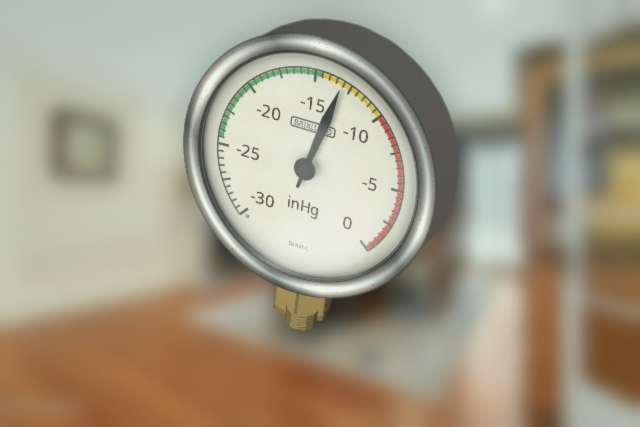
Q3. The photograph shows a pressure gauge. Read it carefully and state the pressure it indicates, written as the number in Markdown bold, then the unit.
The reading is **-13** inHg
